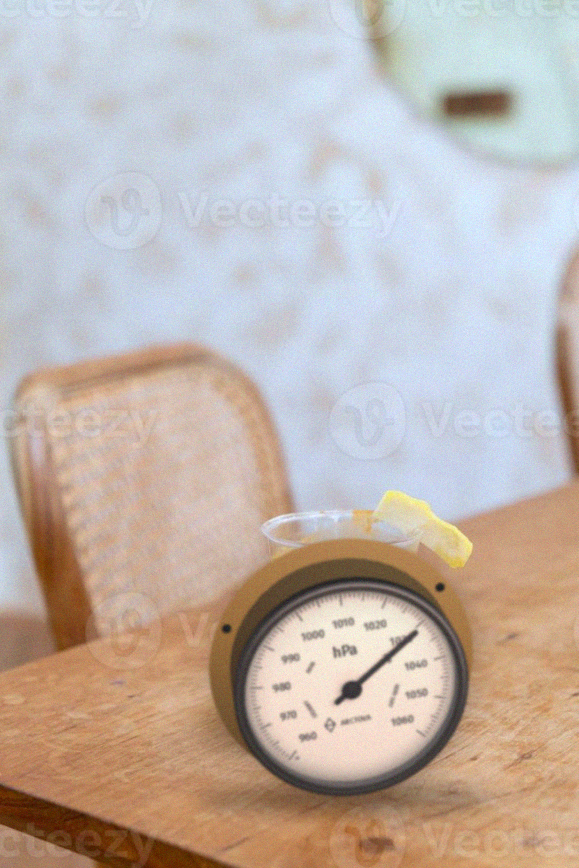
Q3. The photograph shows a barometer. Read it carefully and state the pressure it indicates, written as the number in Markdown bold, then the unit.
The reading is **1030** hPa
